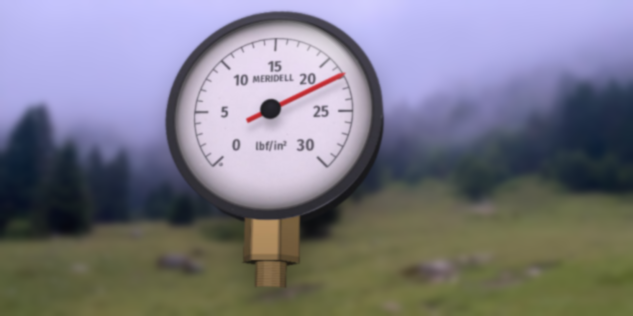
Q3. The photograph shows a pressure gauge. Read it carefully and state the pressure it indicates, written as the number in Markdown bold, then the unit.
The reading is **22** psi
